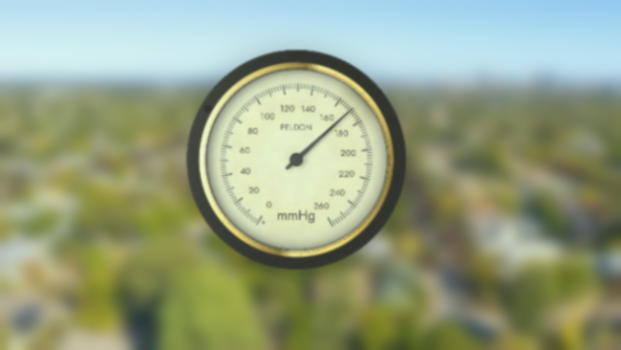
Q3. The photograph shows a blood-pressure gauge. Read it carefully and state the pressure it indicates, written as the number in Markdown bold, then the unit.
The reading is **170** mmHg
